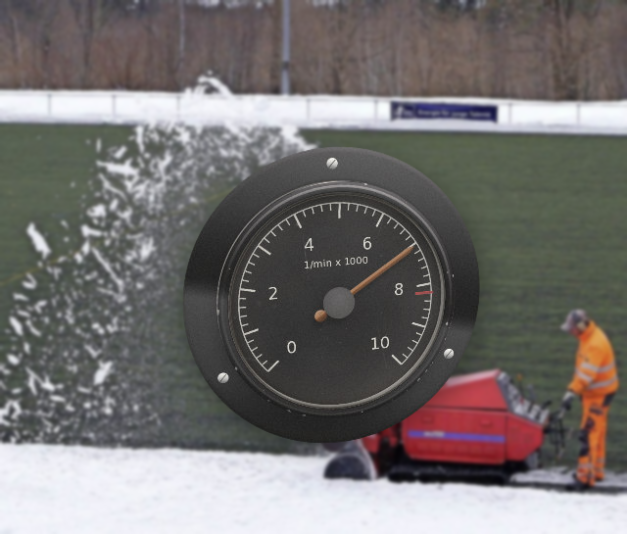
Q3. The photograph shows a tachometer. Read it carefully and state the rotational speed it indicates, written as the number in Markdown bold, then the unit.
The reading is **7000** rpm
